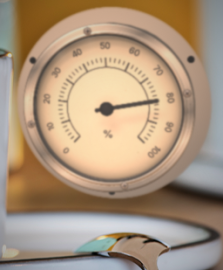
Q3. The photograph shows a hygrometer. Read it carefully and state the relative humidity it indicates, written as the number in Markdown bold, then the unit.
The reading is **80** %
